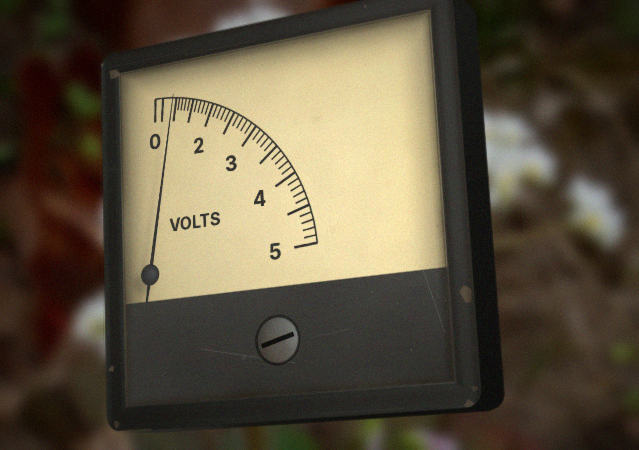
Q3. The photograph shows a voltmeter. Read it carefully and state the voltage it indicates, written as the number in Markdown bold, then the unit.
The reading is **1** V
